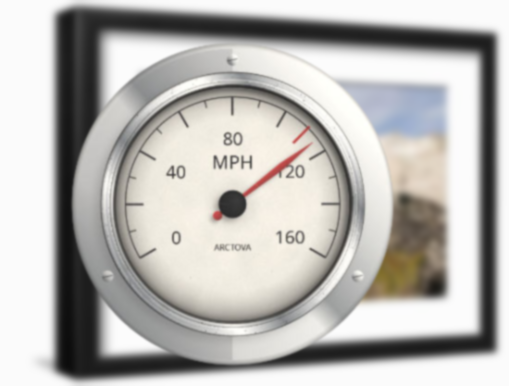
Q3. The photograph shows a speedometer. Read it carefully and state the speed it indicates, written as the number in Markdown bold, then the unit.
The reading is **115** mph
